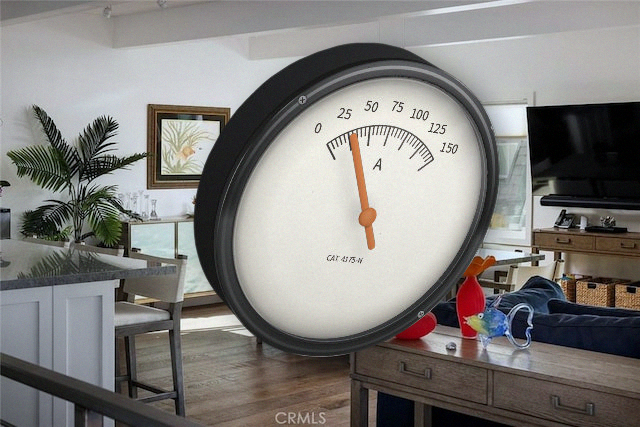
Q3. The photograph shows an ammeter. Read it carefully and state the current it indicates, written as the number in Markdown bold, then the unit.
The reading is **25** A
